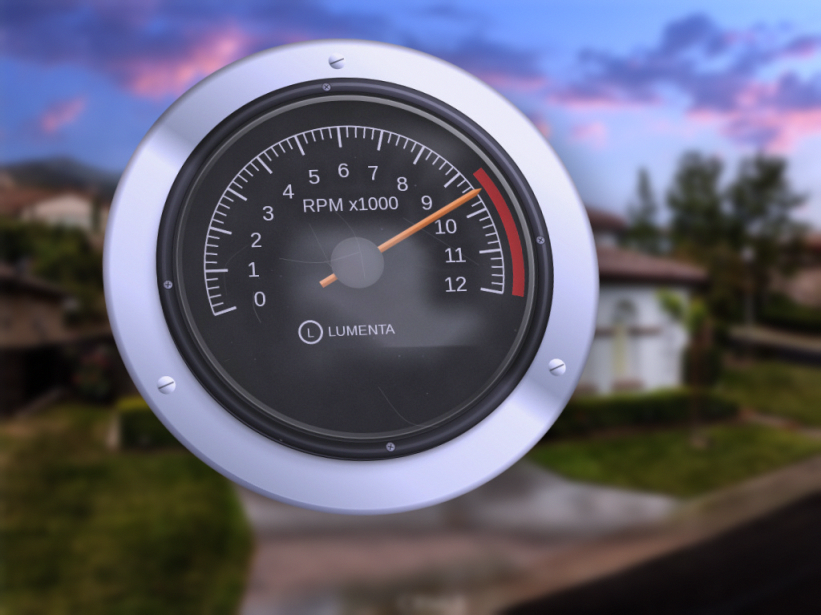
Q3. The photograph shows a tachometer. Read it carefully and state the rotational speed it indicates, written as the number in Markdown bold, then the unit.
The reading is **9600** rpm
